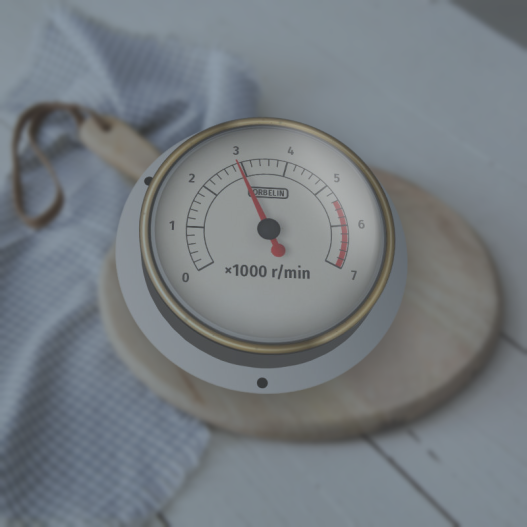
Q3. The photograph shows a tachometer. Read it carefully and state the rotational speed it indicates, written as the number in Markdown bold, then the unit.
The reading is **2900** rpm
